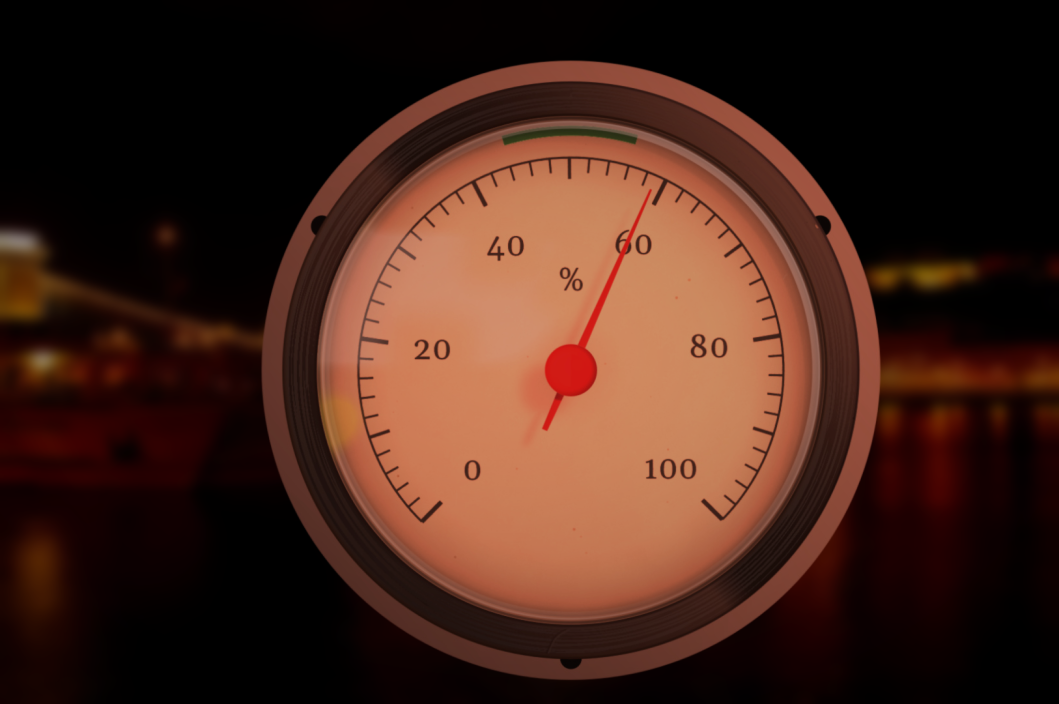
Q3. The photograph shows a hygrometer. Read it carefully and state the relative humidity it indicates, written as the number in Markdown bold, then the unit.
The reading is **59** %
